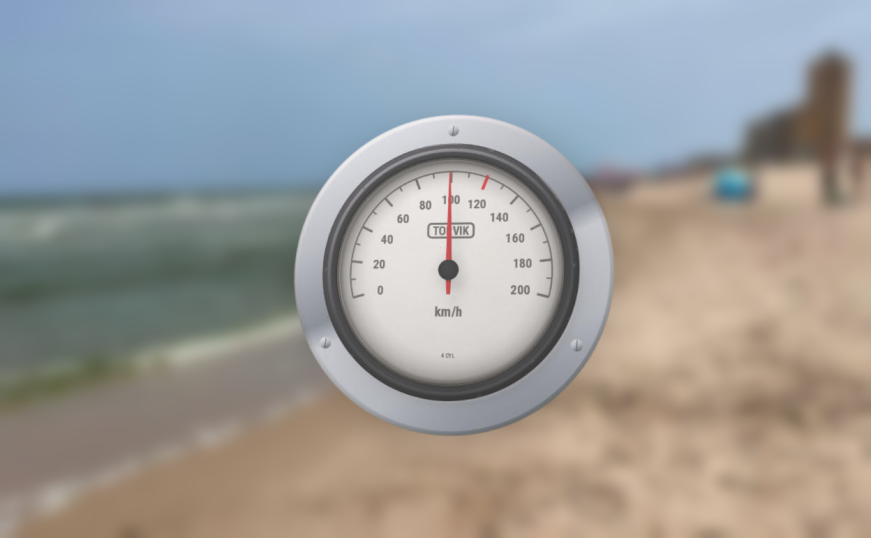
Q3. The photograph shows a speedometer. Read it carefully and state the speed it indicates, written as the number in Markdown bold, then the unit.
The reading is **100** km/h
